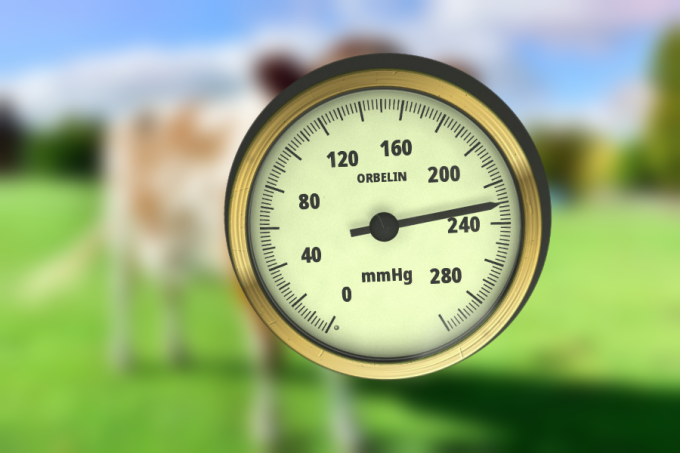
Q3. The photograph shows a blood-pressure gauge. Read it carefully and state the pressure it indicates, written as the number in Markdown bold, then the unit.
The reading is **230** mmHg
